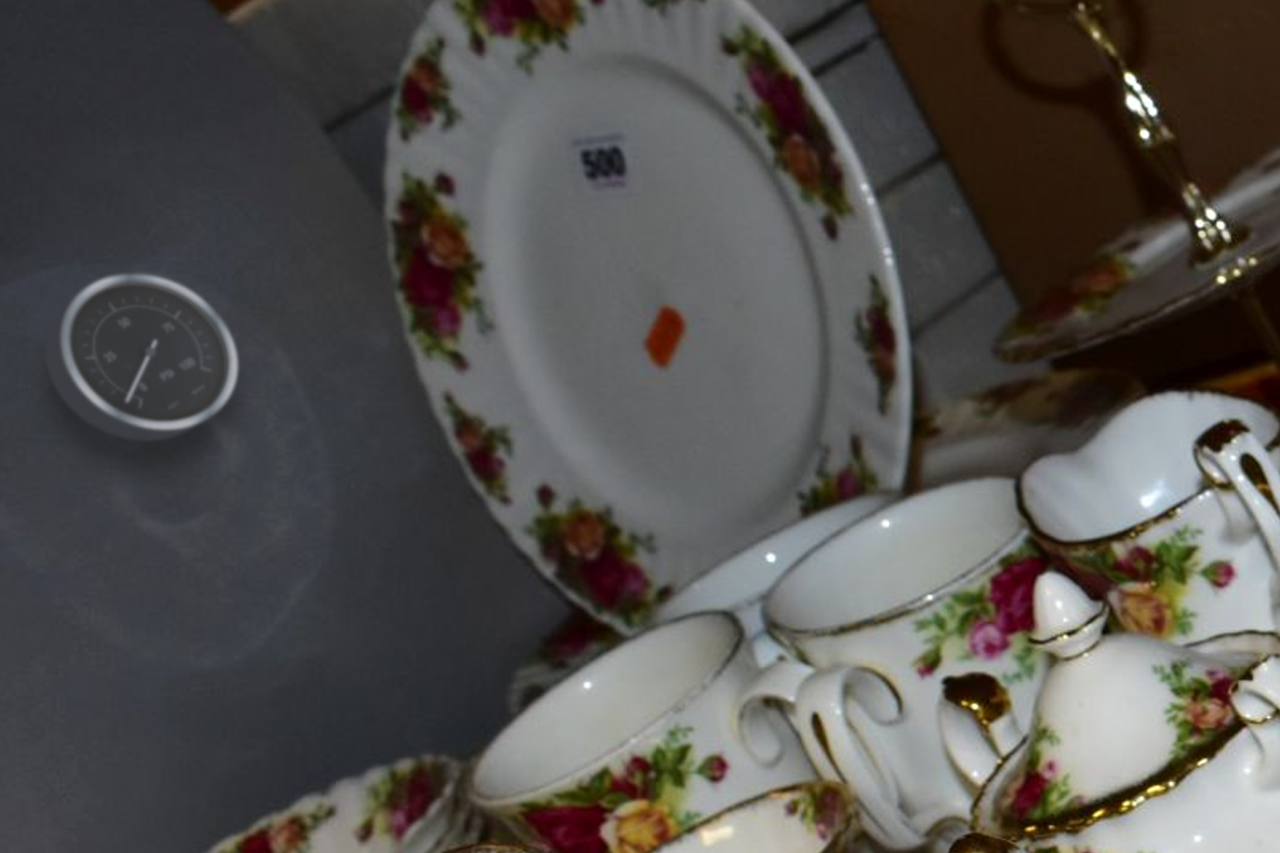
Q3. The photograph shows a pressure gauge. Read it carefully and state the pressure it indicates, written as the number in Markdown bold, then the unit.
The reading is **5** psi
